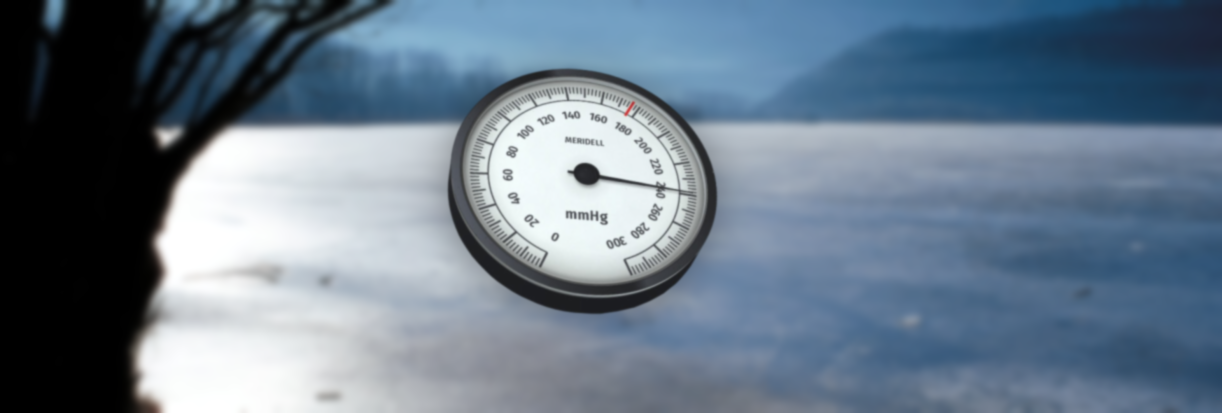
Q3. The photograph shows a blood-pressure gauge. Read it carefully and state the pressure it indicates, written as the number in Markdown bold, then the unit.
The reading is **240** mmHg
